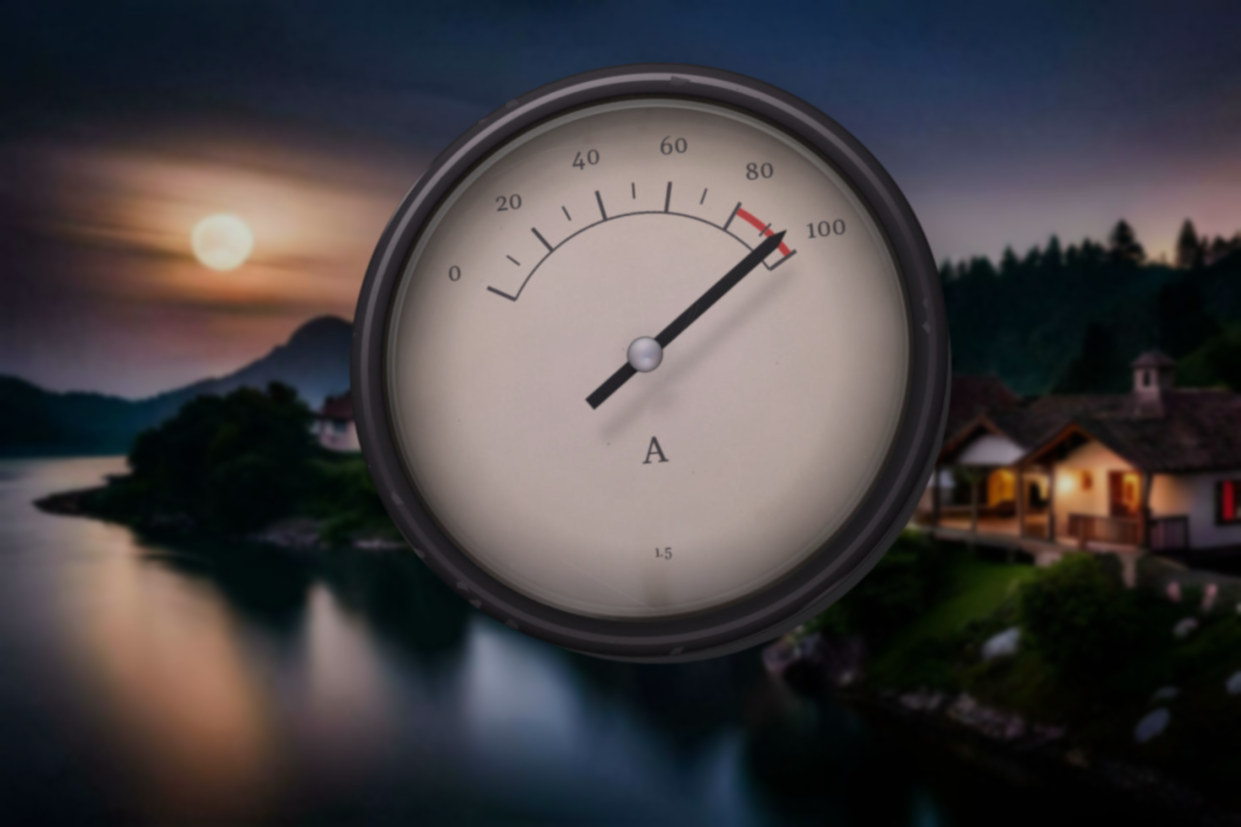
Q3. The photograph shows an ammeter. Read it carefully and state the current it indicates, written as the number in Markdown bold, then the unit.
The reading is **95** A
